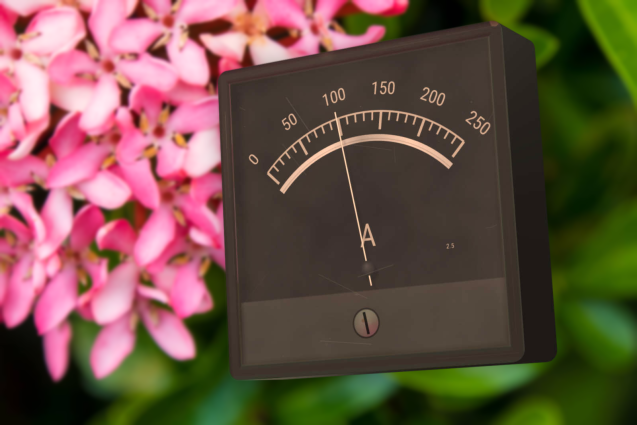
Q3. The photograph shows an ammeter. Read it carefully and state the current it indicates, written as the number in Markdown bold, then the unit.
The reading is **100** A
